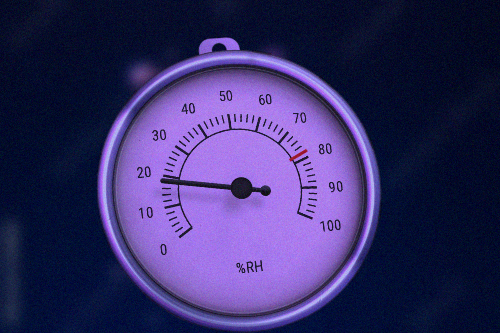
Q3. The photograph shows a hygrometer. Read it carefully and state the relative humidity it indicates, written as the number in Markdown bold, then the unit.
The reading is **18** %
